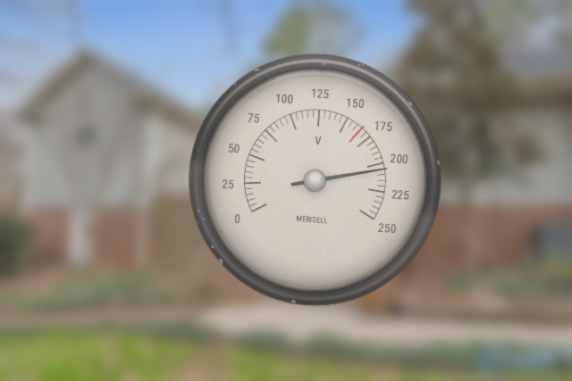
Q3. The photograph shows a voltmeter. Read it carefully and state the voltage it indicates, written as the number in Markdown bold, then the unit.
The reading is **205** V
